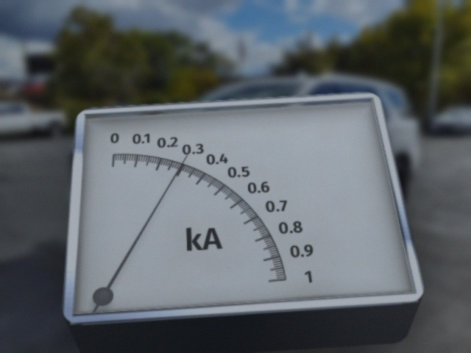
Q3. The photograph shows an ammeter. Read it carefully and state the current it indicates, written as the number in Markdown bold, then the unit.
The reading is **0.3** kA
